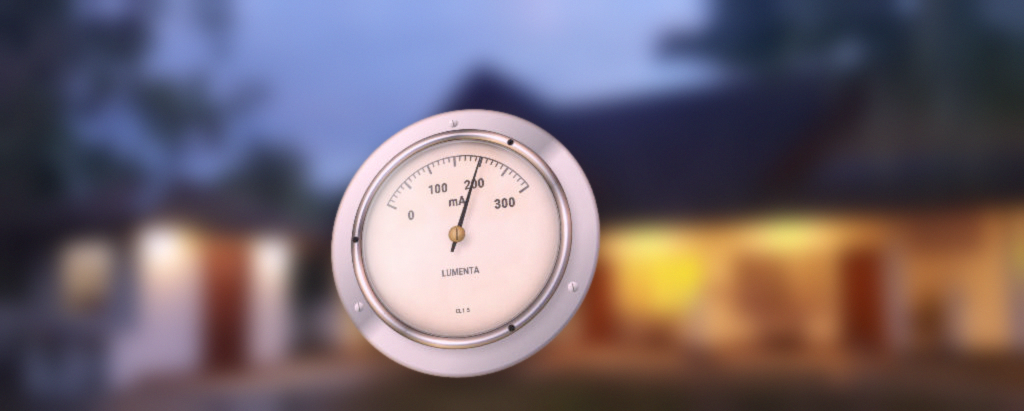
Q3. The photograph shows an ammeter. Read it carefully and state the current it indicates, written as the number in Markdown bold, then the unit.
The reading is **200** mA
